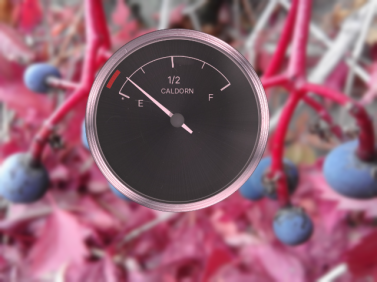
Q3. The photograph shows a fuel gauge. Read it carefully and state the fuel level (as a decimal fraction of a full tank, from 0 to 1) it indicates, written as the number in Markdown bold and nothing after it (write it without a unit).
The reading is **0.125**
